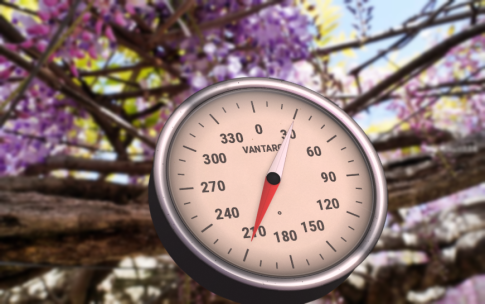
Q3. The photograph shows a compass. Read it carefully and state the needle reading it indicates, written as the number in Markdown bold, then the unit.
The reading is **210** °
